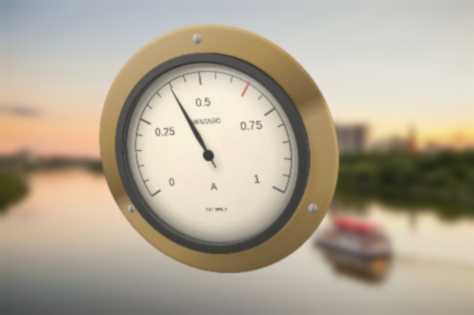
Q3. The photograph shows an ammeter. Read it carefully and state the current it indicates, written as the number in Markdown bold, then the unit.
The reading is **0.4** A
